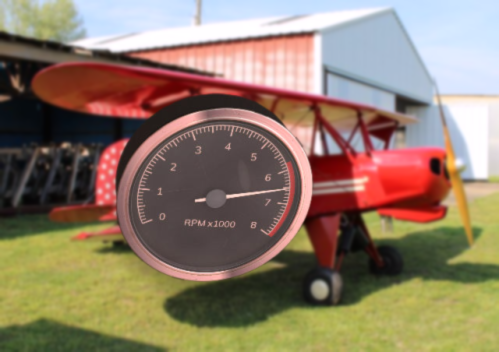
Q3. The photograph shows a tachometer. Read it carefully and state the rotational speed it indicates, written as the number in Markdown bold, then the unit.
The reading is **6500** rpm
